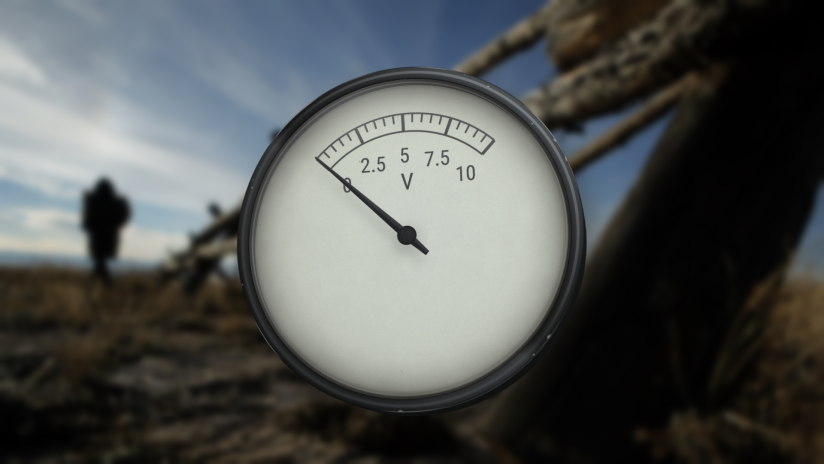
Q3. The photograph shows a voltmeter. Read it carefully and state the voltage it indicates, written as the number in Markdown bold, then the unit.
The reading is **0** V
